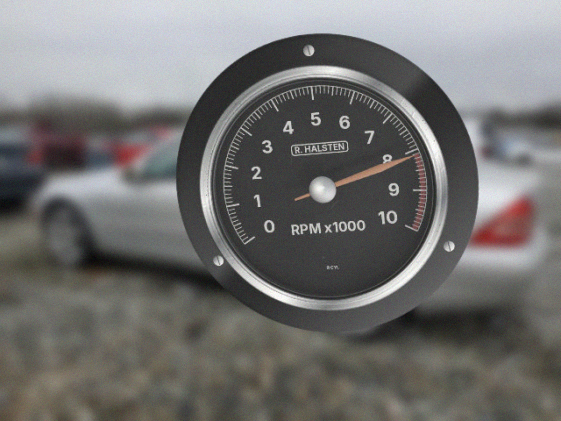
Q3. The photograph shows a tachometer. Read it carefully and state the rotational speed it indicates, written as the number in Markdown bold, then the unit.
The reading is **8100** rpm
